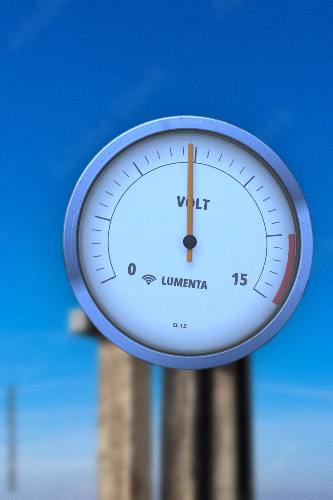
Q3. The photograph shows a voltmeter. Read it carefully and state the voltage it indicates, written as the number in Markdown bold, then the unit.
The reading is **7.25** V
